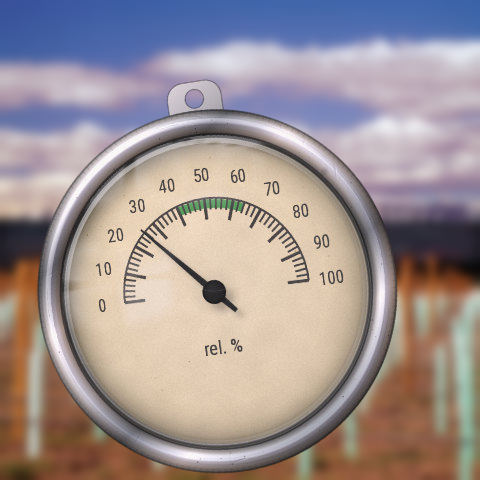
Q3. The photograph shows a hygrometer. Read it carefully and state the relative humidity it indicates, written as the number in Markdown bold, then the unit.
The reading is **26** %
